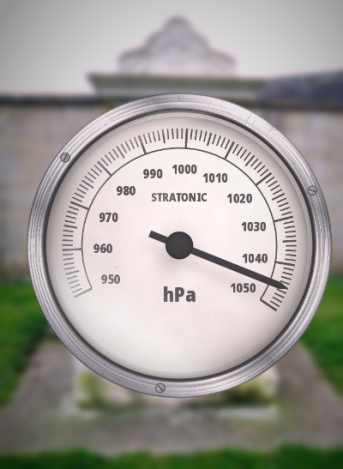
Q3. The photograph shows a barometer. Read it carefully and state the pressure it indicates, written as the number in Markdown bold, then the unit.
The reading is **1045** hPa
